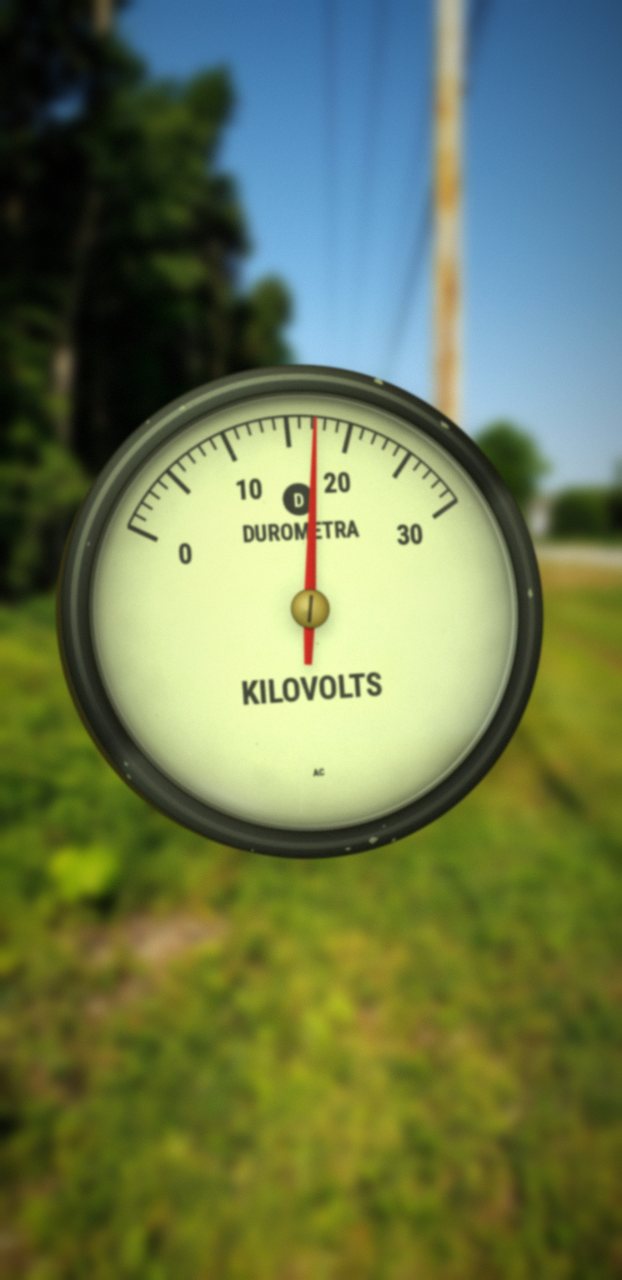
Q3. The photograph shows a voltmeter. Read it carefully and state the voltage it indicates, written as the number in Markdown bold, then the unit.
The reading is **17** kV
